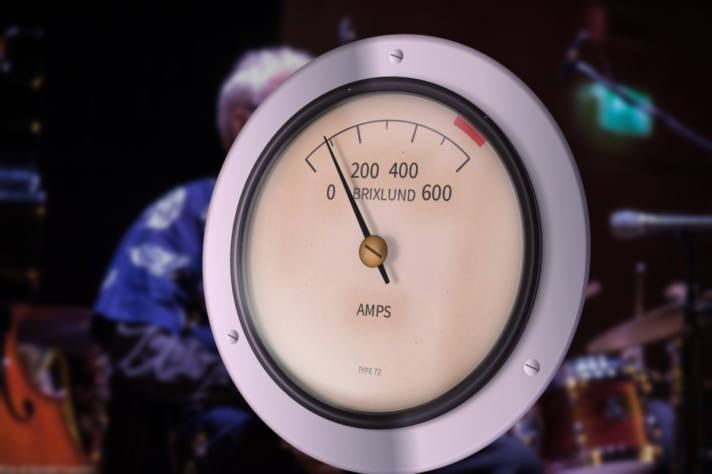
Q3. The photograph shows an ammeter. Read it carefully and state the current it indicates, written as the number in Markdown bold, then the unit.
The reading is **100** A
